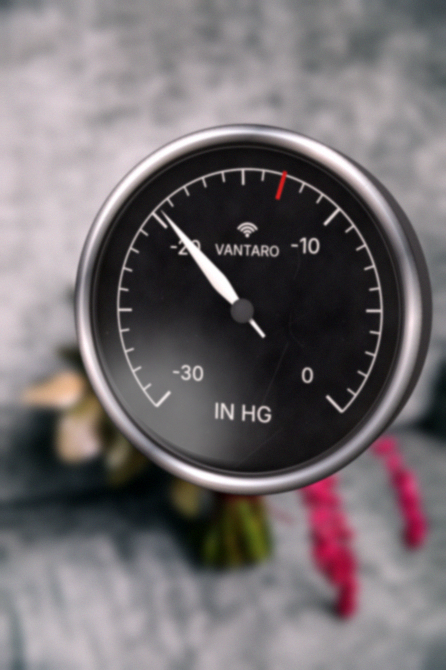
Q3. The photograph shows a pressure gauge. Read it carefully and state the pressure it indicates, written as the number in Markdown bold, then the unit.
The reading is **-19.5** inHg
